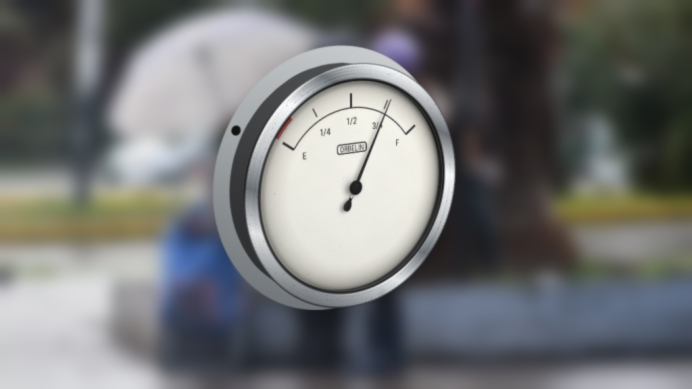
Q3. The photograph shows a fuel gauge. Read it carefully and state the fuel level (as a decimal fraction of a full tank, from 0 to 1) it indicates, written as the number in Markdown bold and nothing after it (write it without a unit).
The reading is **0.75**
